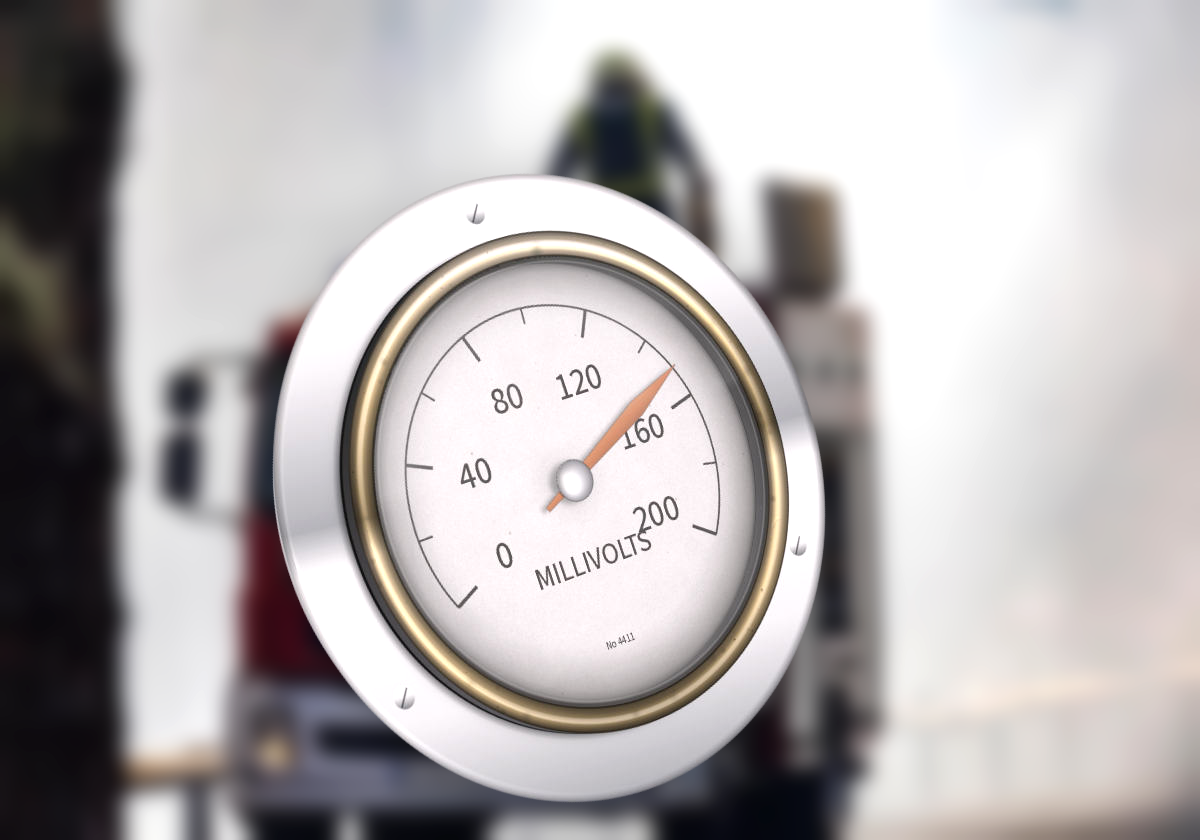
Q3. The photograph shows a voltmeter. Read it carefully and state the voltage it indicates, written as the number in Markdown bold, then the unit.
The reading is **150** mV
